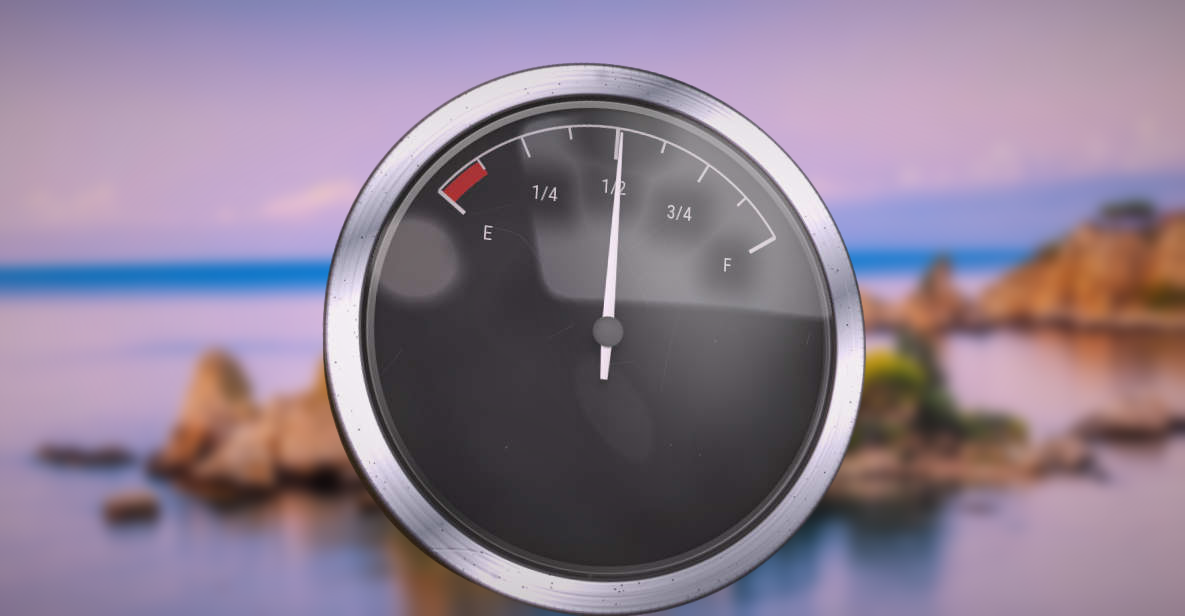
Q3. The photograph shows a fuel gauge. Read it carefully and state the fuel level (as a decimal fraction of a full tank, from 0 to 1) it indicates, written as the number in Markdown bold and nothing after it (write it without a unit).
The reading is **0.5**
